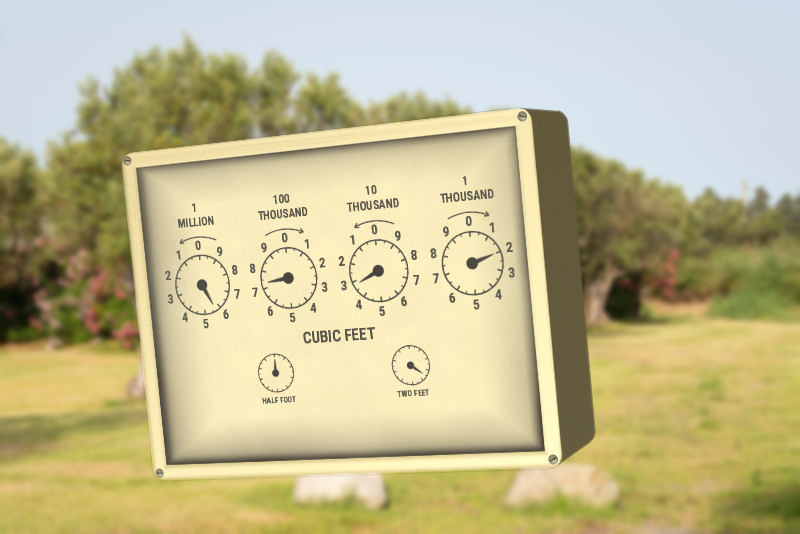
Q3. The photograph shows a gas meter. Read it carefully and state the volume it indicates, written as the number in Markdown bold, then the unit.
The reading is **573200** ft³
